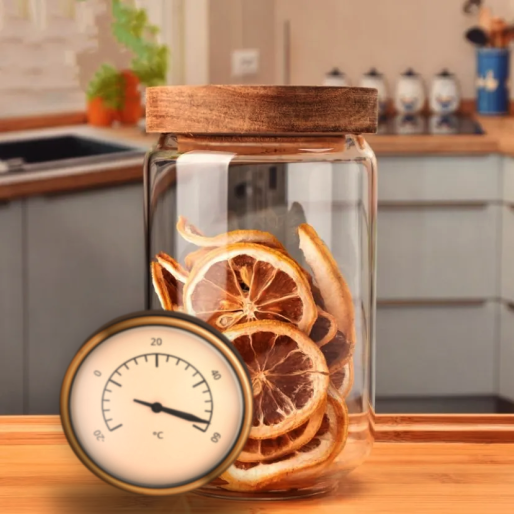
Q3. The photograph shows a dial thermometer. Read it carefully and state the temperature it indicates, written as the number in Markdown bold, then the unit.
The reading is **56** °C
